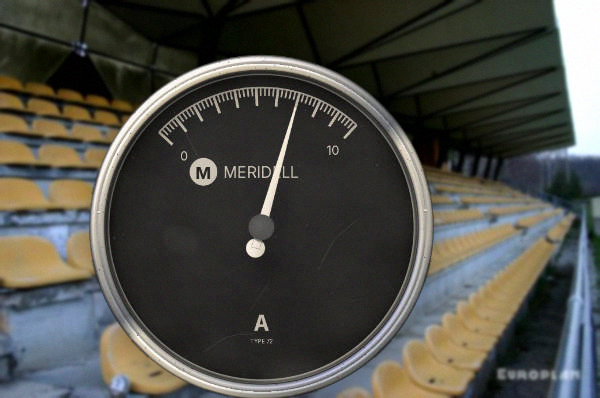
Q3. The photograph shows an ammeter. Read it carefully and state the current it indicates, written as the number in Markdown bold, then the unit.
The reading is **7** A
